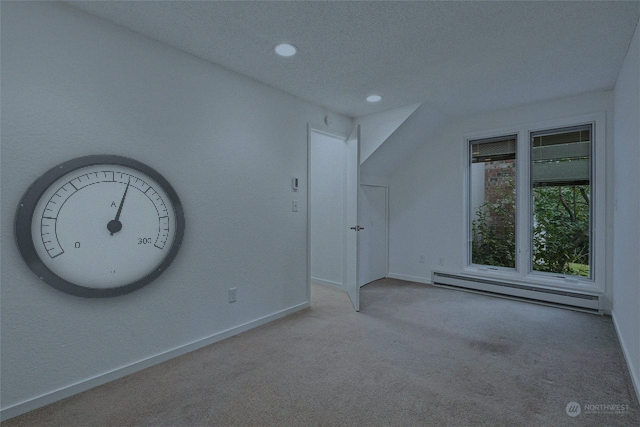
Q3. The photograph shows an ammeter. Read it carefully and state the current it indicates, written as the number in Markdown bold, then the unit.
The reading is **170** A
